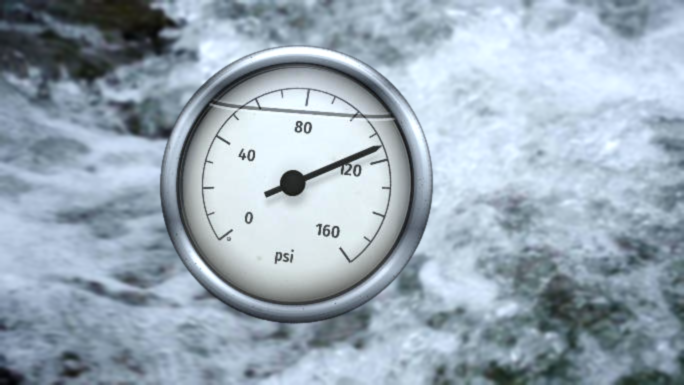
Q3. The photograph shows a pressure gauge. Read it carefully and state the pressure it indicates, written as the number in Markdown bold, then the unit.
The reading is **115** psi
